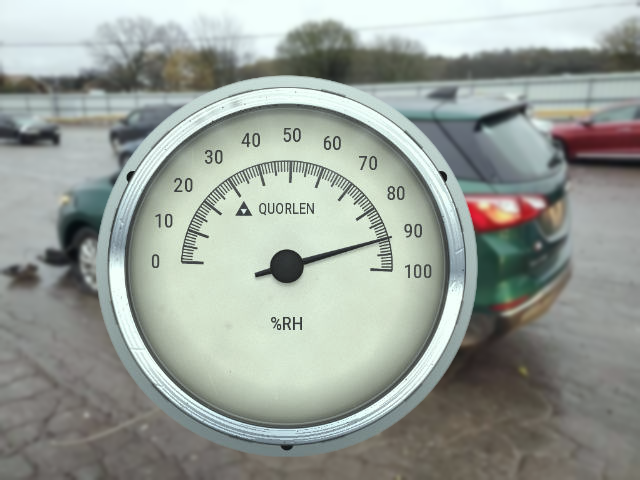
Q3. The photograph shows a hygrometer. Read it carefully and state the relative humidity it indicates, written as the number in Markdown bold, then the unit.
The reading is **90** %
